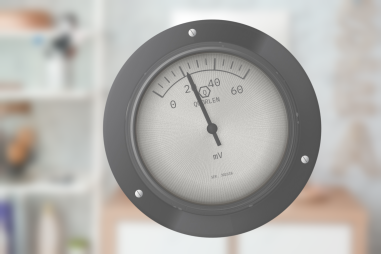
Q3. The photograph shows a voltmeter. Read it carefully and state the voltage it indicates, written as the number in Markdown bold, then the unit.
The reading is **22.5** mV
